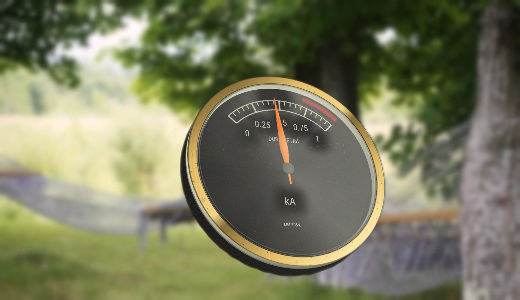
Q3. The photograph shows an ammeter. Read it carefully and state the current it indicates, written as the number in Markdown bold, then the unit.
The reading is **0.45** kA
